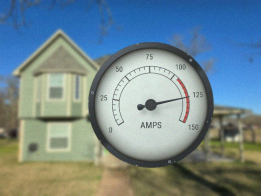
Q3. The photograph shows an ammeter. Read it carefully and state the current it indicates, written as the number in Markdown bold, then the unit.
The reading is **125** A
